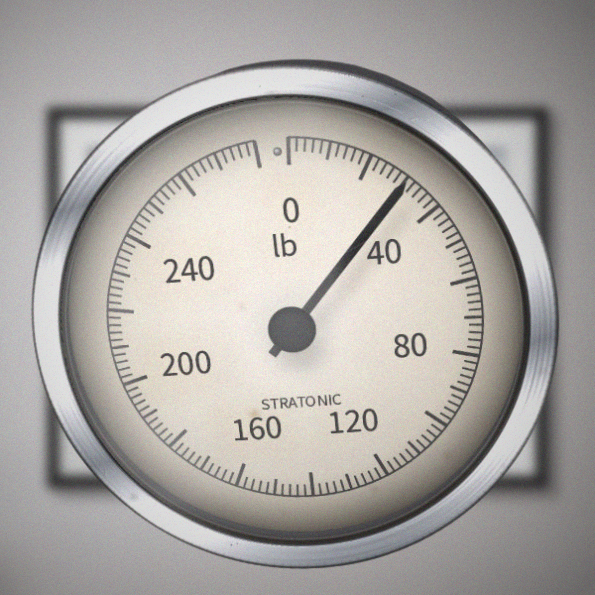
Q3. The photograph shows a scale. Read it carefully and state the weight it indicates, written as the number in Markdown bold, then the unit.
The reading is **30** lb
